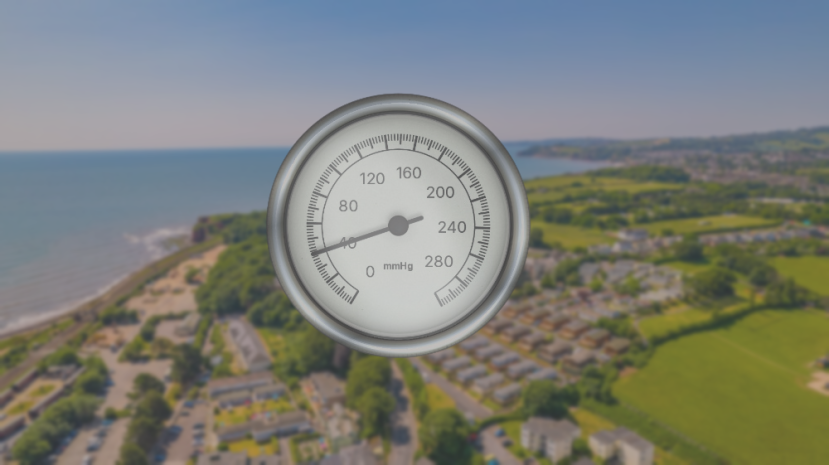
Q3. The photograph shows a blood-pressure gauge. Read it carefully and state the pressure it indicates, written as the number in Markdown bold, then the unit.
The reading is **40** mmHg
